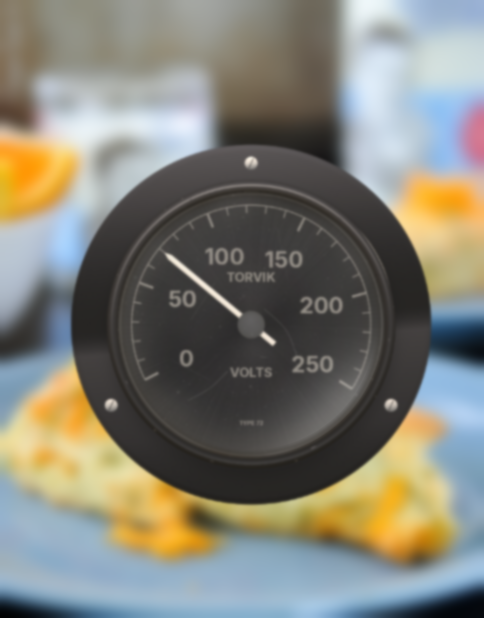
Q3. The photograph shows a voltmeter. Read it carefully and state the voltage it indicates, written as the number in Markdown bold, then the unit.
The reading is **70** V
